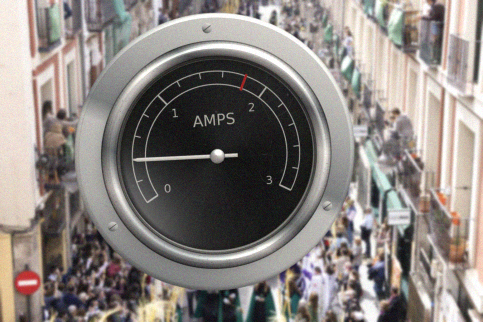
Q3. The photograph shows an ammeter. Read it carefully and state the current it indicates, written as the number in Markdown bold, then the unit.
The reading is **0.4** A
